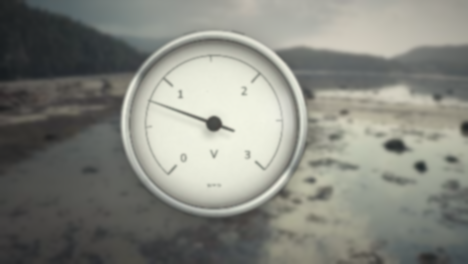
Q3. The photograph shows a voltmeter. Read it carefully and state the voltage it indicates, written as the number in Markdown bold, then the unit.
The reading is **0.75** V
